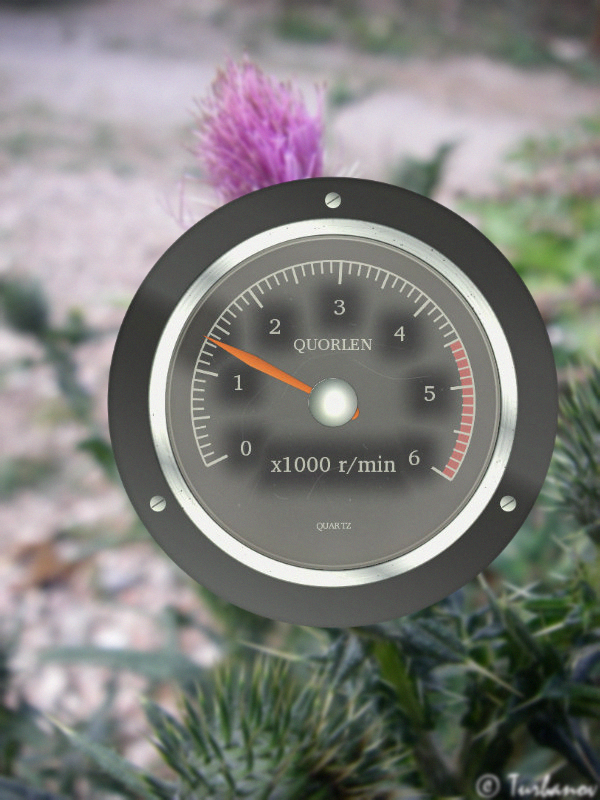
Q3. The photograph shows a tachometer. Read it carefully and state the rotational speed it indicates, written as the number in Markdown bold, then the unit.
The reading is **1350** rpm
